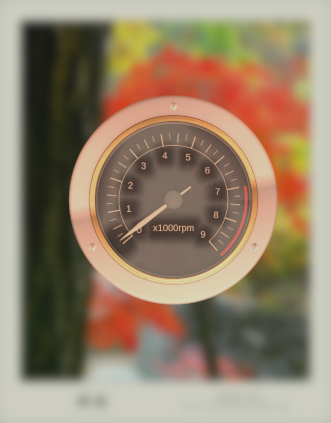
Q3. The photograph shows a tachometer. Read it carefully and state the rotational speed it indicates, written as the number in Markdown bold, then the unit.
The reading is **125** rpm
